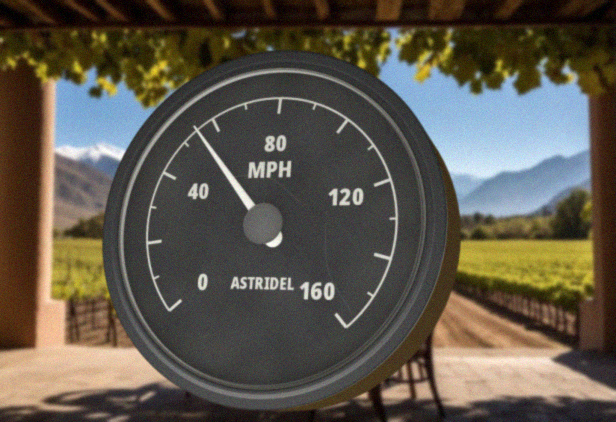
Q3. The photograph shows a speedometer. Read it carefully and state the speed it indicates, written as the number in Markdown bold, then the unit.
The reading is **55** mph
